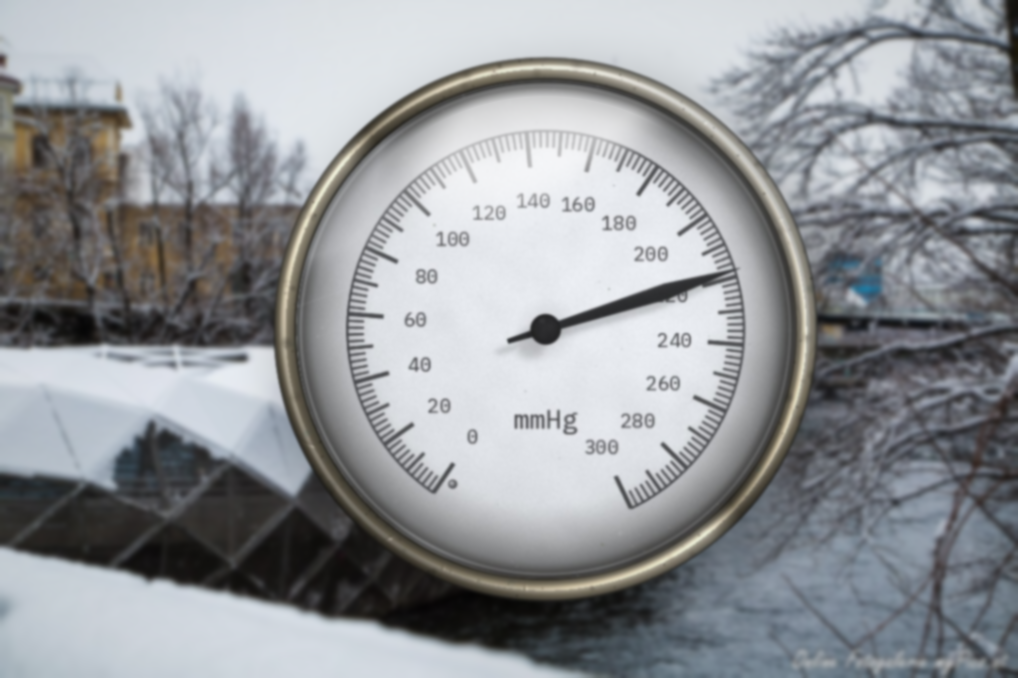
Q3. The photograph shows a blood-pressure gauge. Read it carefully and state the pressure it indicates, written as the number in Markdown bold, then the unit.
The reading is **218** mmHg
